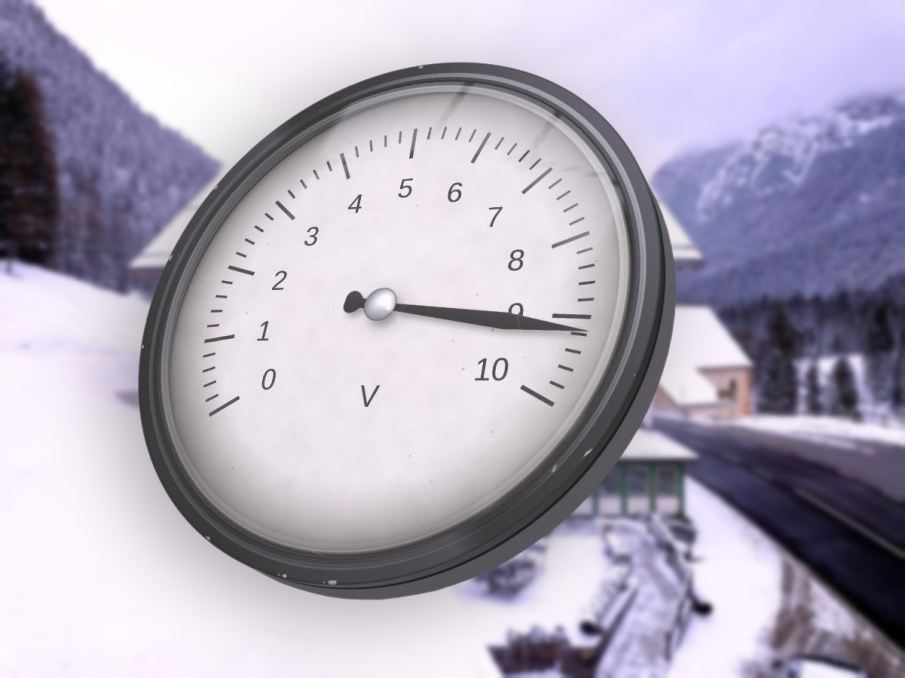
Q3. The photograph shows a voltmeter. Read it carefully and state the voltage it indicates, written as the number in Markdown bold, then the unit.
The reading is **9.2** V
